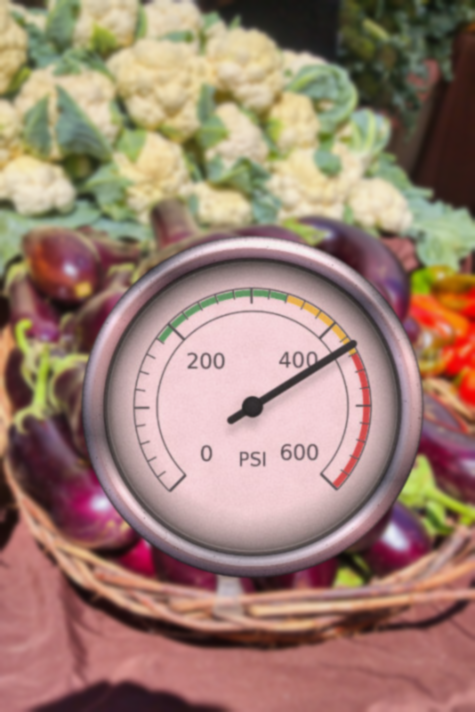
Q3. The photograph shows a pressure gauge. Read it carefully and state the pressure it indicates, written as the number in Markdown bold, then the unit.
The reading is **430** psi
